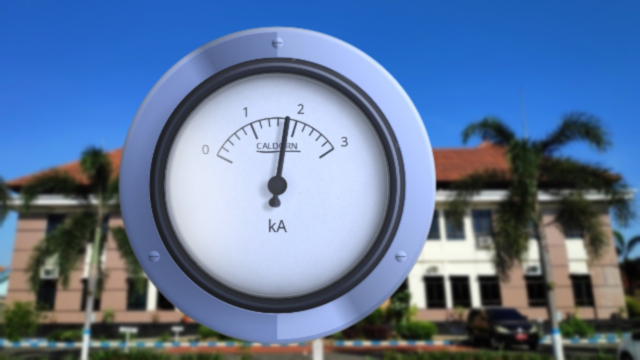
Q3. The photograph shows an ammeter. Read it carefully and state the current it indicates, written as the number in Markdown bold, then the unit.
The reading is **1.8** kA
